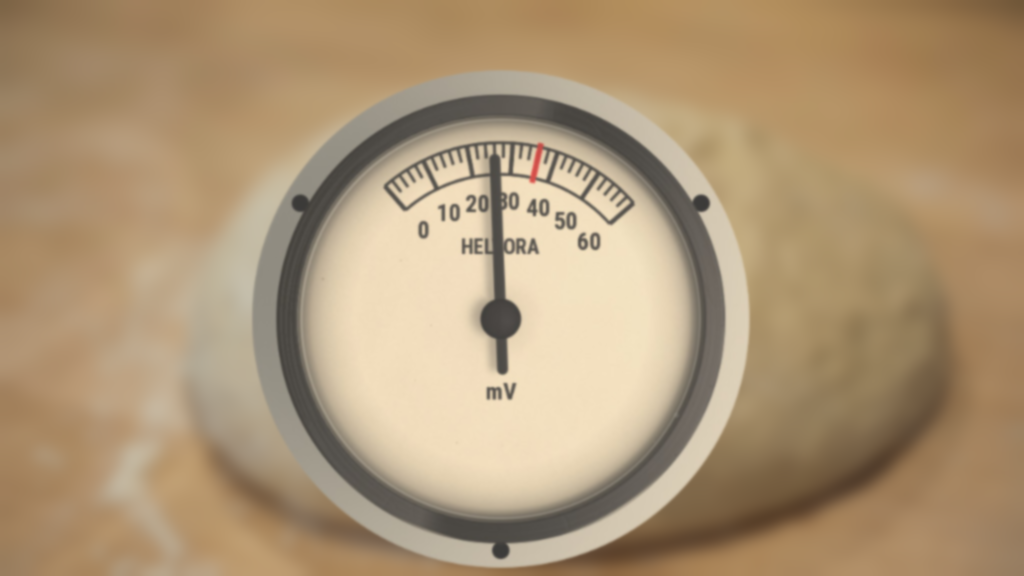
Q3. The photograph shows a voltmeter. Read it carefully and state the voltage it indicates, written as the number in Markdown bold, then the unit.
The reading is **26** mV
